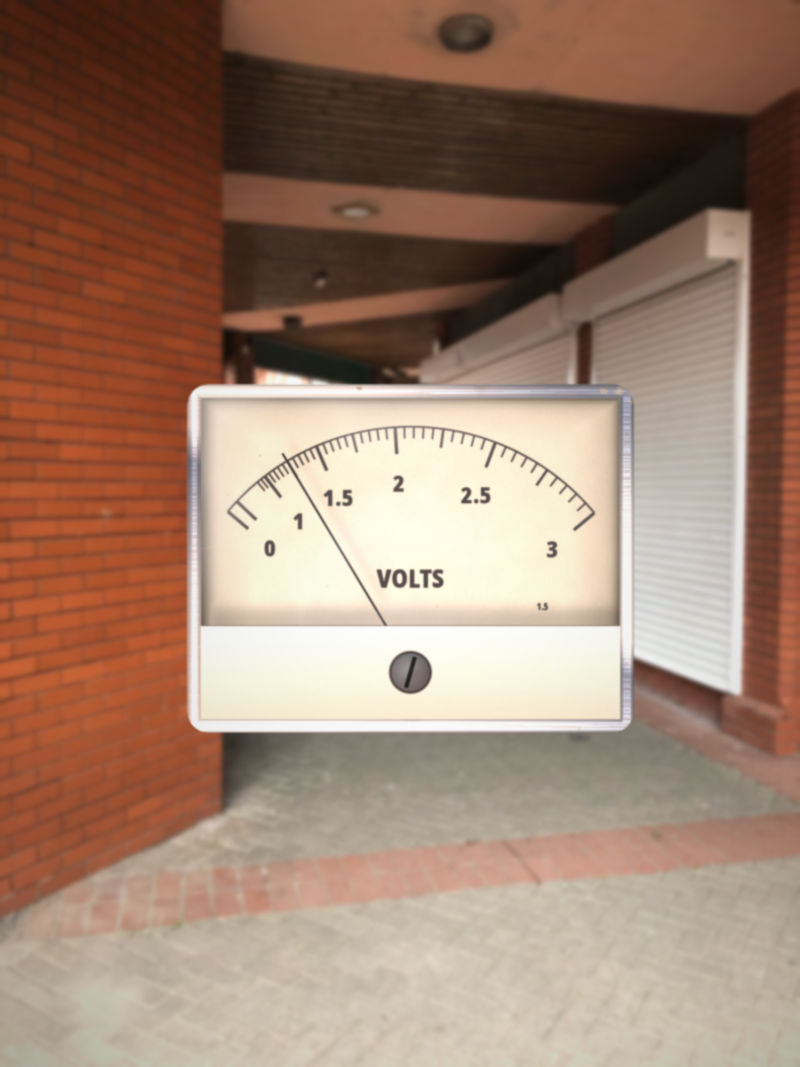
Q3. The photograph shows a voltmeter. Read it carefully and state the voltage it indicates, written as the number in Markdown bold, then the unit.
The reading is **1.25** V
